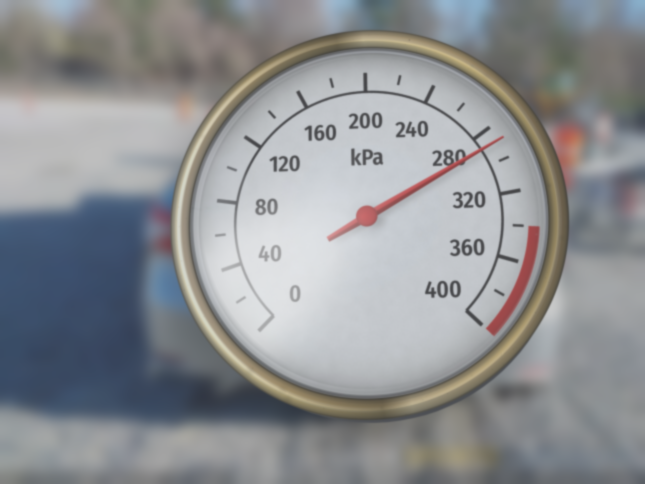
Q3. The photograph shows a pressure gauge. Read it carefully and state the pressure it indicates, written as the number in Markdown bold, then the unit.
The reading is **290** kPa
